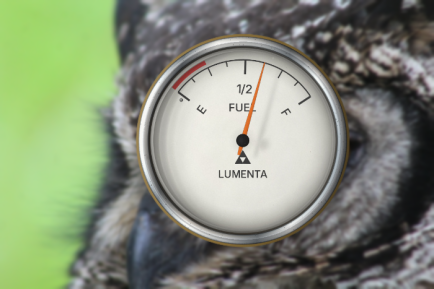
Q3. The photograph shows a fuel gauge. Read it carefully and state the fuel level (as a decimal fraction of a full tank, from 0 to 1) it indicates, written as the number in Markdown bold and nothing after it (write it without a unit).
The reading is **0.625**
